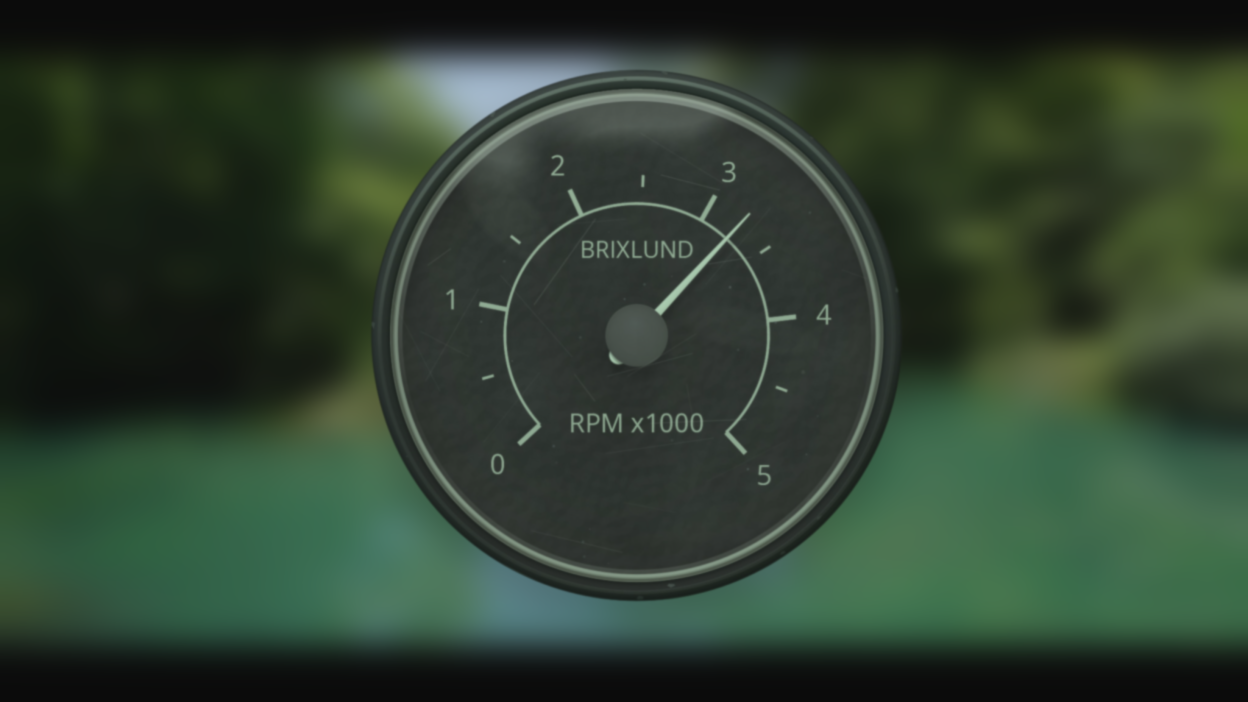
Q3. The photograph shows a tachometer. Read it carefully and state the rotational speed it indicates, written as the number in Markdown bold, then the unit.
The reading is **3250** rpm
